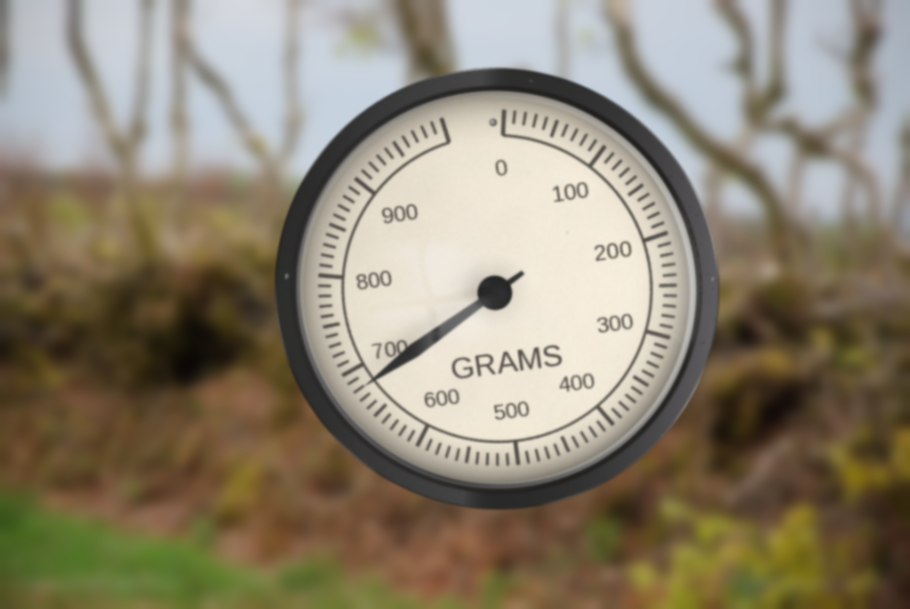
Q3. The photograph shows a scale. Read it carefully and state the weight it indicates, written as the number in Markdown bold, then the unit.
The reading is **680** g
